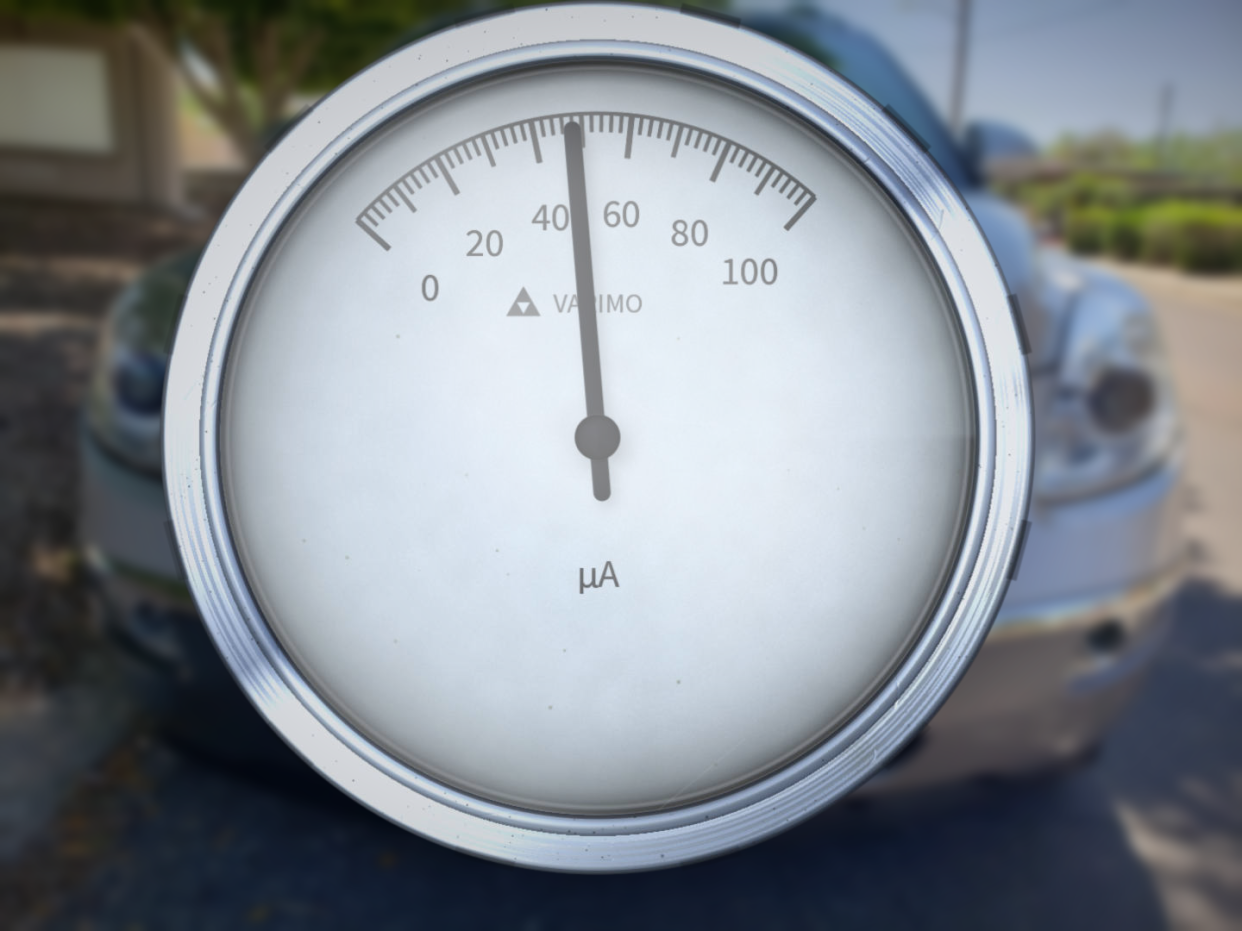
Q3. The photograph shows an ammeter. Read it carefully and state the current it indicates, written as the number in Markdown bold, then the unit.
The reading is **48** µA
